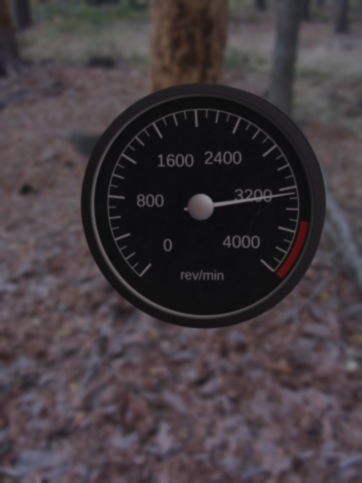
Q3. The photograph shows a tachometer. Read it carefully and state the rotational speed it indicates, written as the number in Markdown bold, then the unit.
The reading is **3250** rpm
